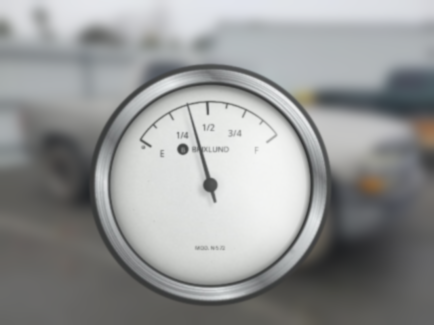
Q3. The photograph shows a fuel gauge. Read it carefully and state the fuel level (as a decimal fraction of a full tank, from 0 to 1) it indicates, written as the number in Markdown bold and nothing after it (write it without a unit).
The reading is **0.375**
